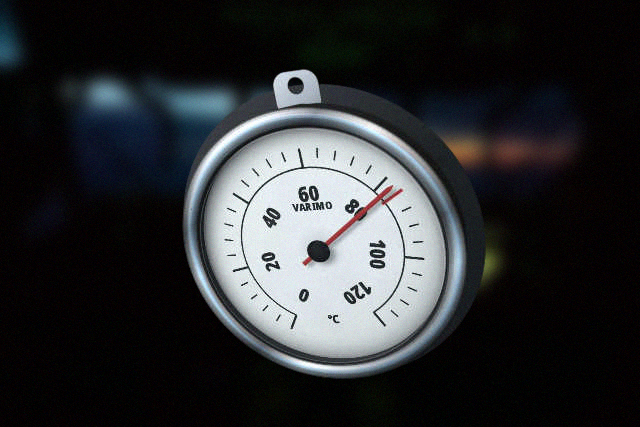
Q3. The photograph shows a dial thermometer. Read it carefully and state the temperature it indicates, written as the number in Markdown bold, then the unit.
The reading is **82** °C
